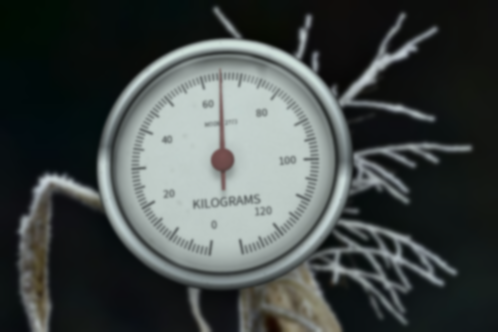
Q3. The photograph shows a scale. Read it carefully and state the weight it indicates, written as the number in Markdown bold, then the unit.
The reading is **65** kg
